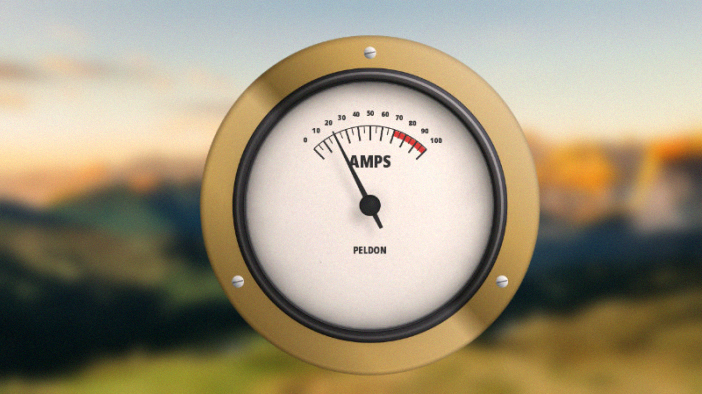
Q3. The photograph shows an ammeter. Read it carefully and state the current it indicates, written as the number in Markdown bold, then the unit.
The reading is **20** A
